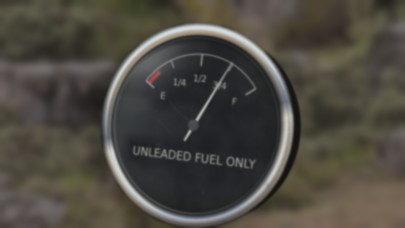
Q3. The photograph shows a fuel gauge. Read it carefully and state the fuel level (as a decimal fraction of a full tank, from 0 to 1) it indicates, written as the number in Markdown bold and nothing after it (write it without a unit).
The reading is **0.75**
